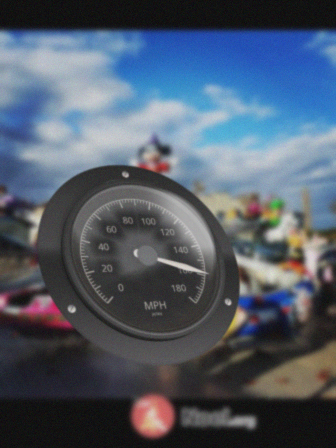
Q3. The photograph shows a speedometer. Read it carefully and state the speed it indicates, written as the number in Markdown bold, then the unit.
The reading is **160** mph
